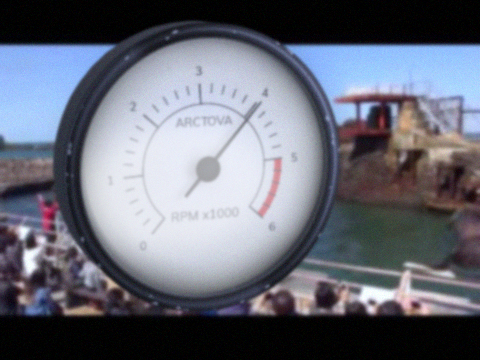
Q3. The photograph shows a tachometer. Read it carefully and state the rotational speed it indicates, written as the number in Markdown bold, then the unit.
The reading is **4000** rpm
